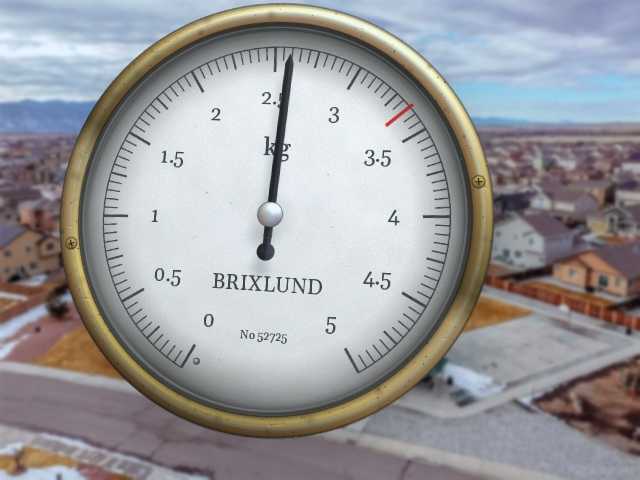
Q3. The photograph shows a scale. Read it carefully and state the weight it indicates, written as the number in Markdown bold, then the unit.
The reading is **2.6** kg
